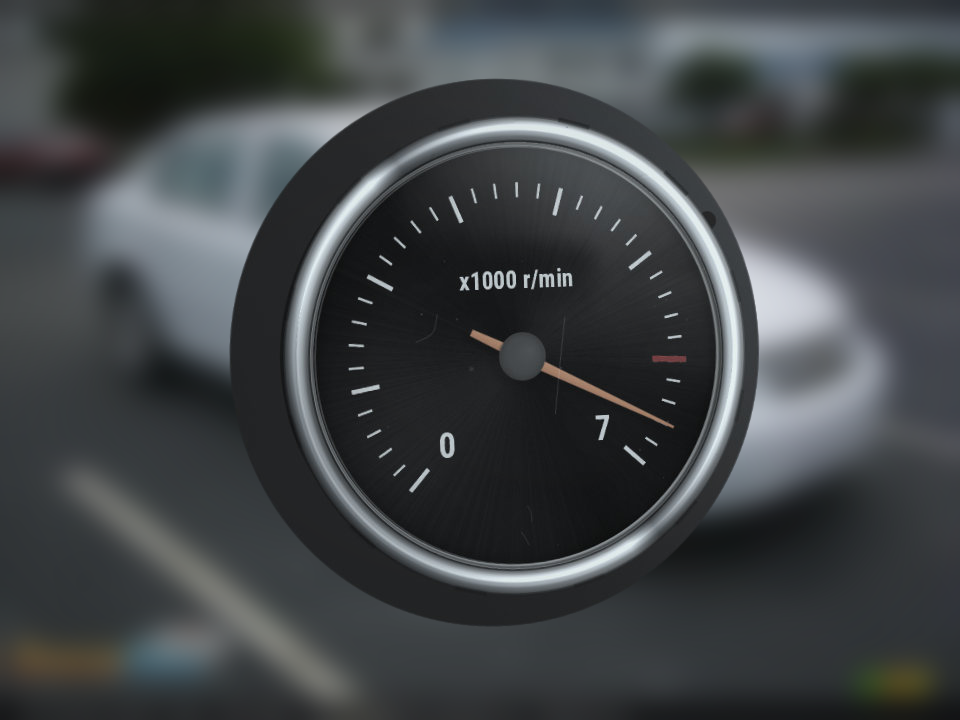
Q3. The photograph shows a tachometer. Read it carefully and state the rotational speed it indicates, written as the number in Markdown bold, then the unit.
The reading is **6600** rpm
